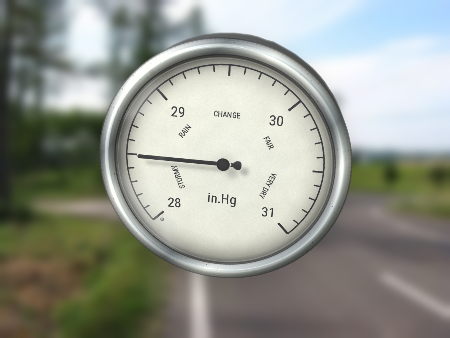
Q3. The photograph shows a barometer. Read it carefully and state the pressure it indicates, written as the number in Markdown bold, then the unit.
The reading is **28.5** inHg
